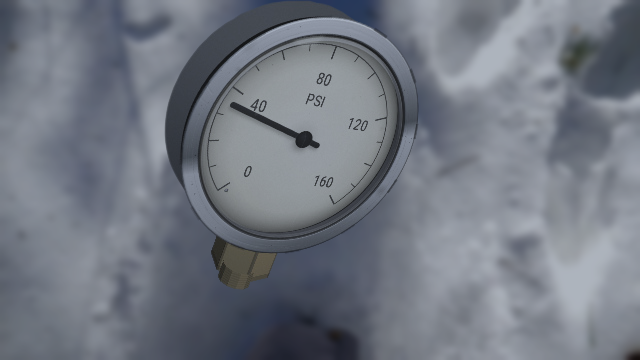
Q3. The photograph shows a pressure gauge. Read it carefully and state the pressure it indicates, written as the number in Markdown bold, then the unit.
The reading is **35** psi
